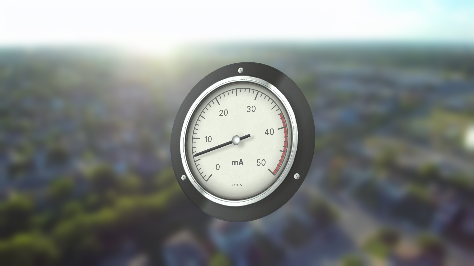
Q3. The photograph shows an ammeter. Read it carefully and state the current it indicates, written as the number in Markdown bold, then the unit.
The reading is **6** mA
